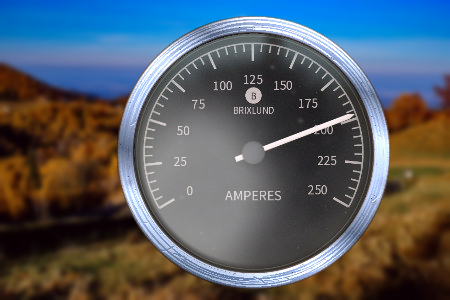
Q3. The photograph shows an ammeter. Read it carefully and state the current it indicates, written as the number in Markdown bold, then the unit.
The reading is **197.5** A
